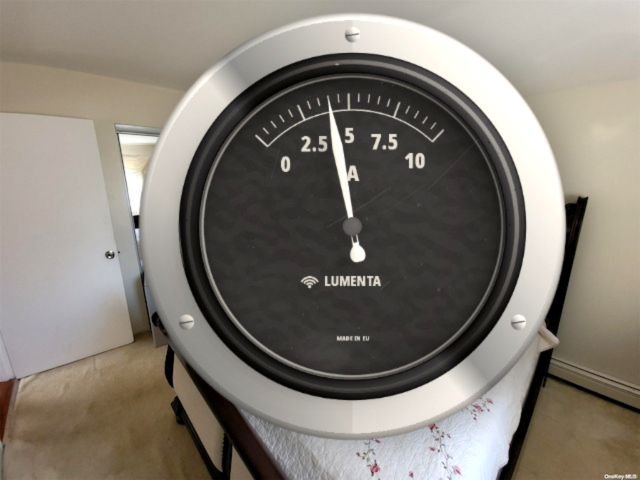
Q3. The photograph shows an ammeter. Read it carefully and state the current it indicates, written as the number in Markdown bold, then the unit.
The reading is **4** A
